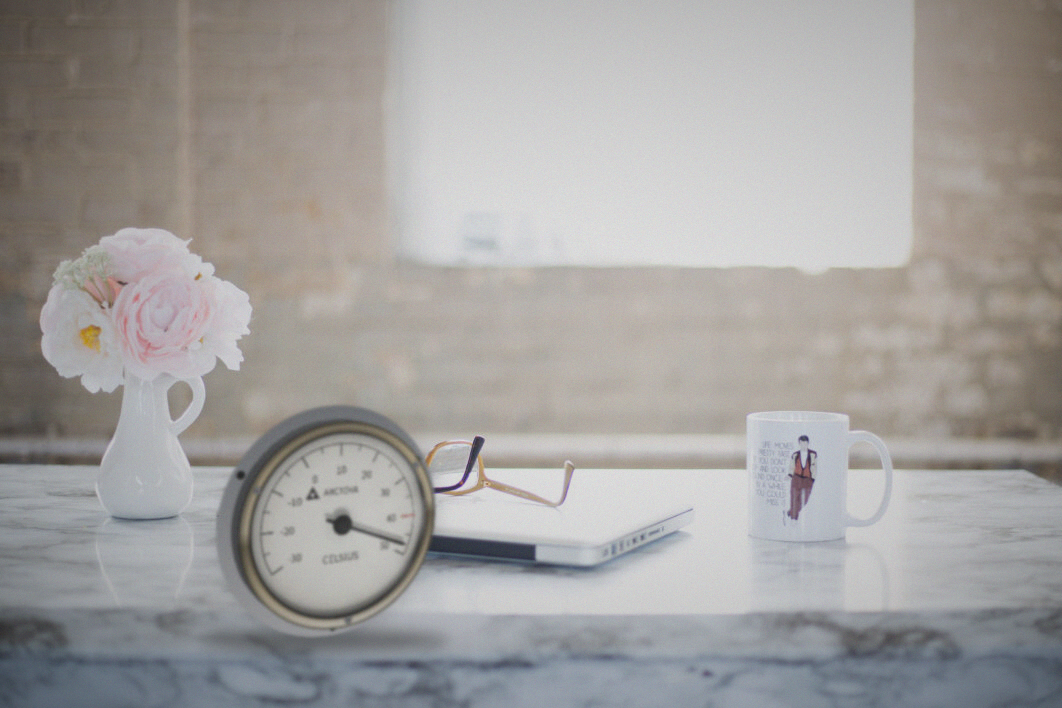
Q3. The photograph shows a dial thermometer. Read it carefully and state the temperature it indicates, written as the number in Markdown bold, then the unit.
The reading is **47.5** °C
